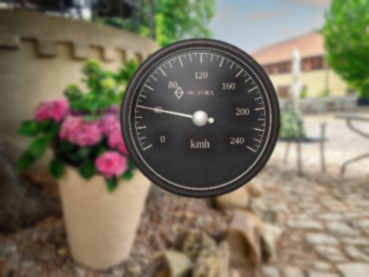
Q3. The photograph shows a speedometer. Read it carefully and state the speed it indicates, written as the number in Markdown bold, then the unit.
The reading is **40** km/h
